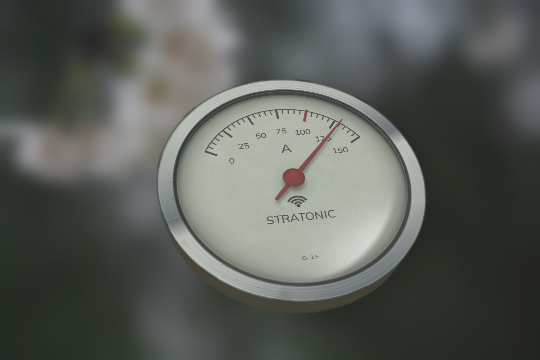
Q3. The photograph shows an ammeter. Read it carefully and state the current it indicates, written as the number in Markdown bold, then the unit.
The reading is **130** A
